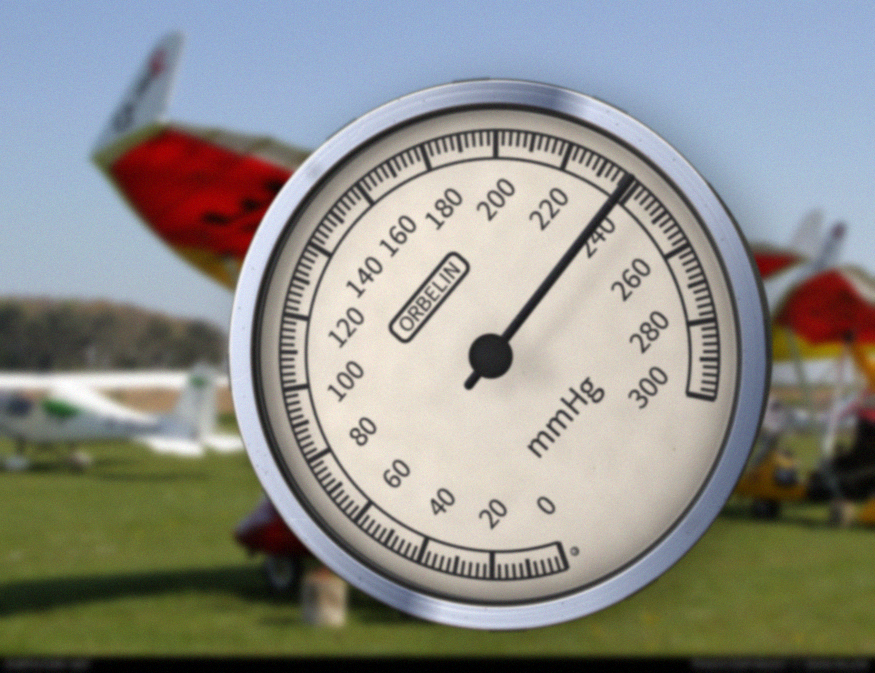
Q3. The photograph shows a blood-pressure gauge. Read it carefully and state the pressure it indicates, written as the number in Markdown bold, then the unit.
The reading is **238** mmHg
